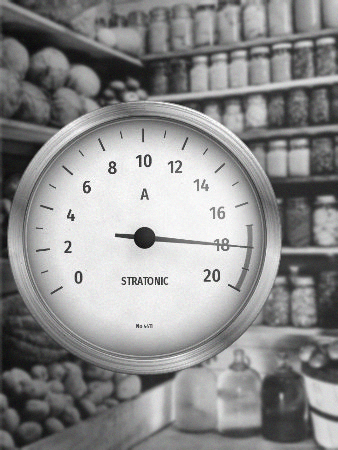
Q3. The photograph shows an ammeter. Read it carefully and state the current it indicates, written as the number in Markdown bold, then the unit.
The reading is **18** A
